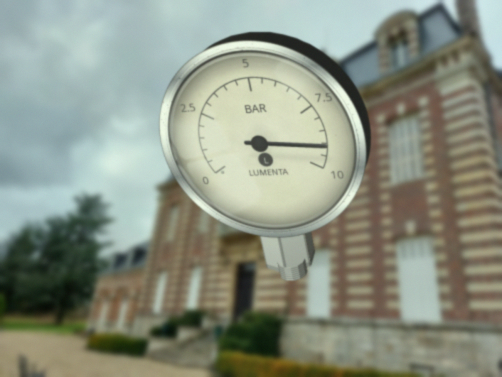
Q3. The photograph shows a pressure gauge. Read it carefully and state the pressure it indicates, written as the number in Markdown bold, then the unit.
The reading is **9** bar
